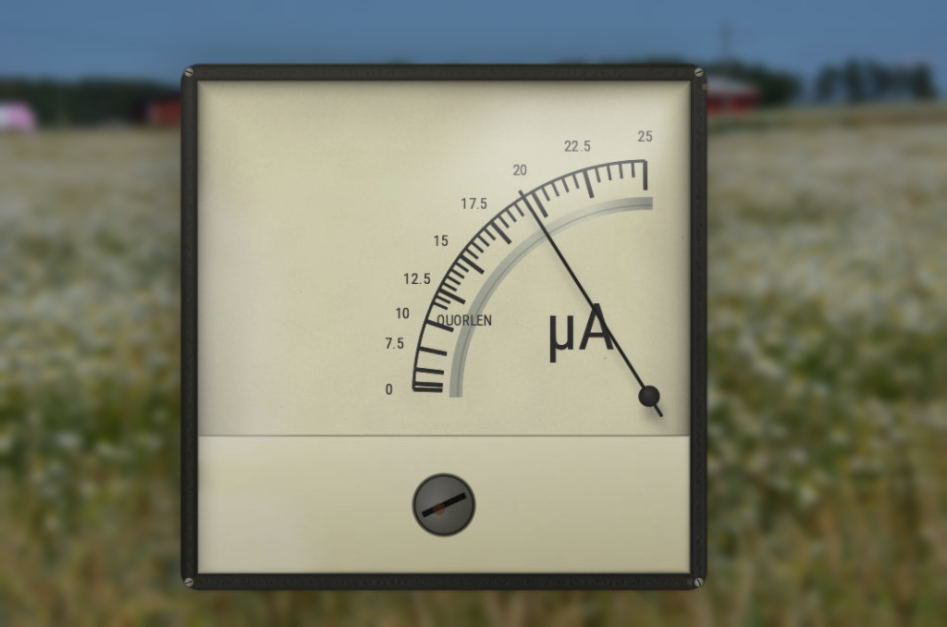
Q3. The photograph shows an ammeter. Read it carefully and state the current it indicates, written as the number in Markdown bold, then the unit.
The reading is **19.5** µA
